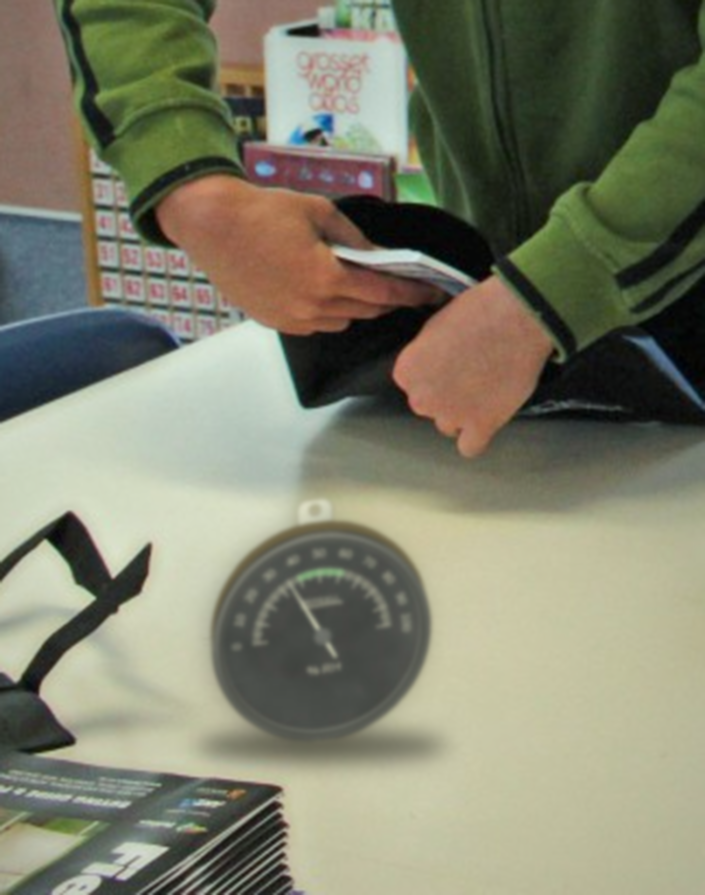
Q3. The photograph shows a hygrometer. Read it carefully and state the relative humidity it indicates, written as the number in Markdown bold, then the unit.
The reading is **35** %
